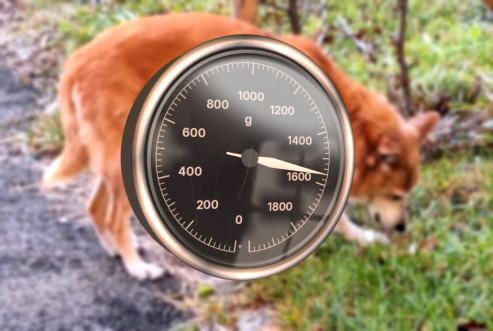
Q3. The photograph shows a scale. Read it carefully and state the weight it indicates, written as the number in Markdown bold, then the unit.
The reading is **1560** g
